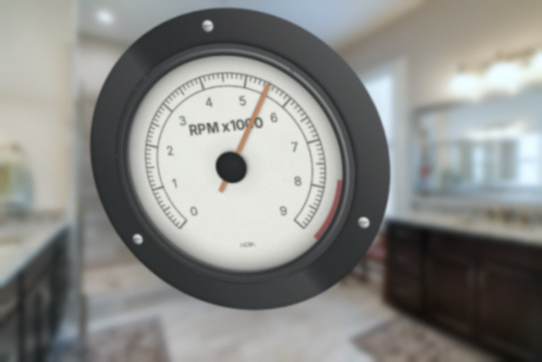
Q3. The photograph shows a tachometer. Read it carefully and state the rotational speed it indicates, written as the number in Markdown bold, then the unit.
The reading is **5500** rpm
